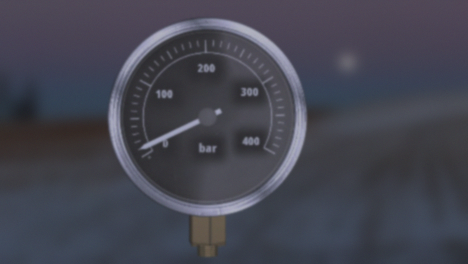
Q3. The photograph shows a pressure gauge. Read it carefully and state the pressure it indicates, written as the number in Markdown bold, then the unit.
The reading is **10** bar
